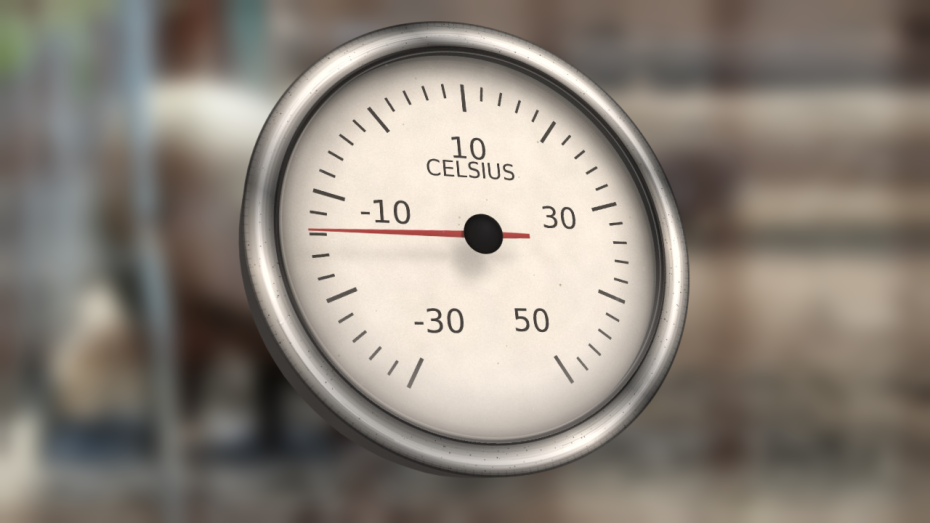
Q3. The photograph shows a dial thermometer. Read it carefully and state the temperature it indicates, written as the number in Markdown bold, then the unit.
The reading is **-14** °C
